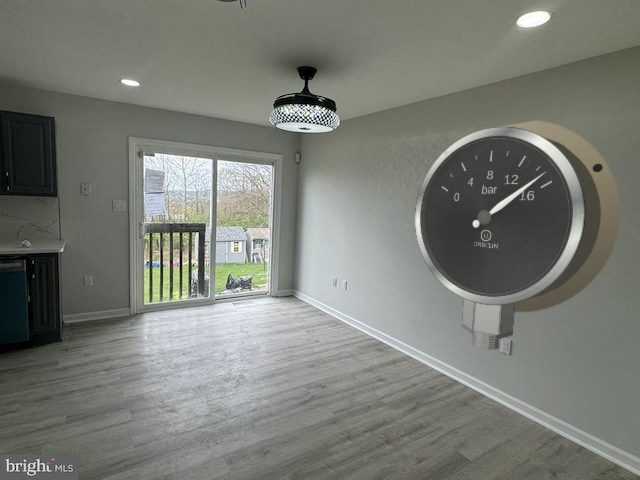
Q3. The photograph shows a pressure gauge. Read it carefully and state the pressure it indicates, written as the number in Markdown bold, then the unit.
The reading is **15** bar
